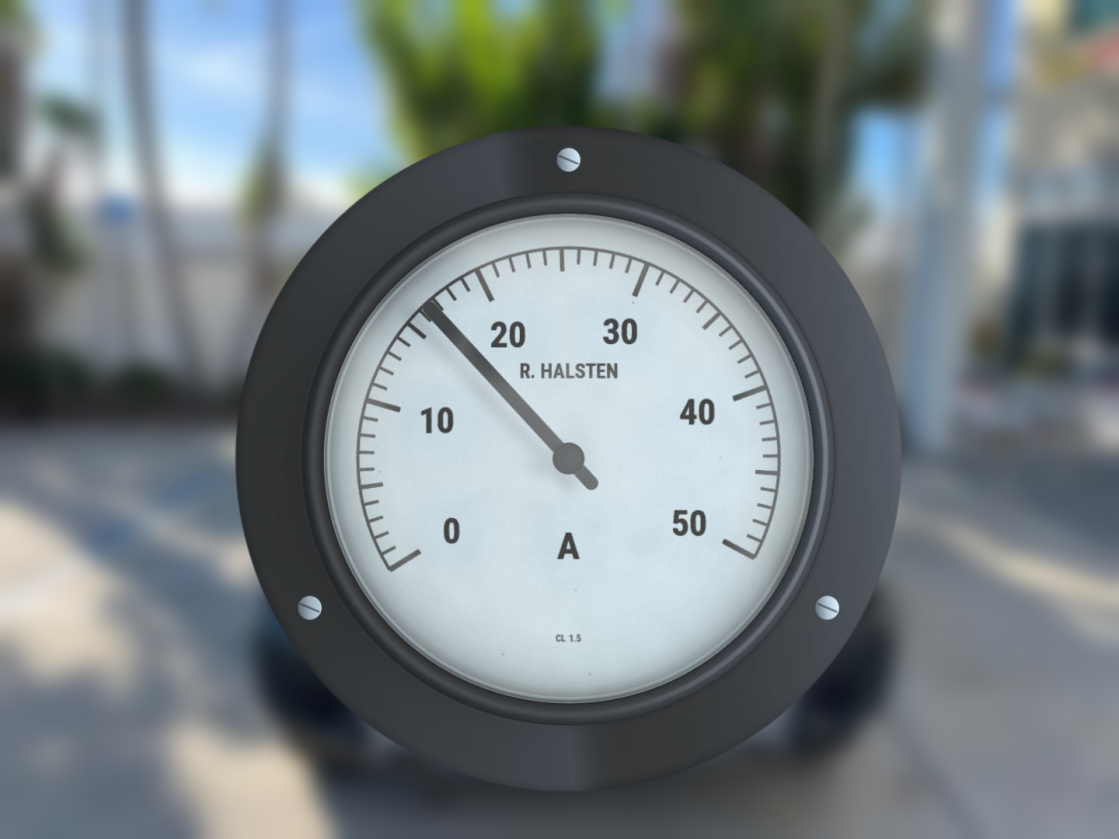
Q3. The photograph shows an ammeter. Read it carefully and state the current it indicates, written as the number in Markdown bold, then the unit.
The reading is **16.5** A
